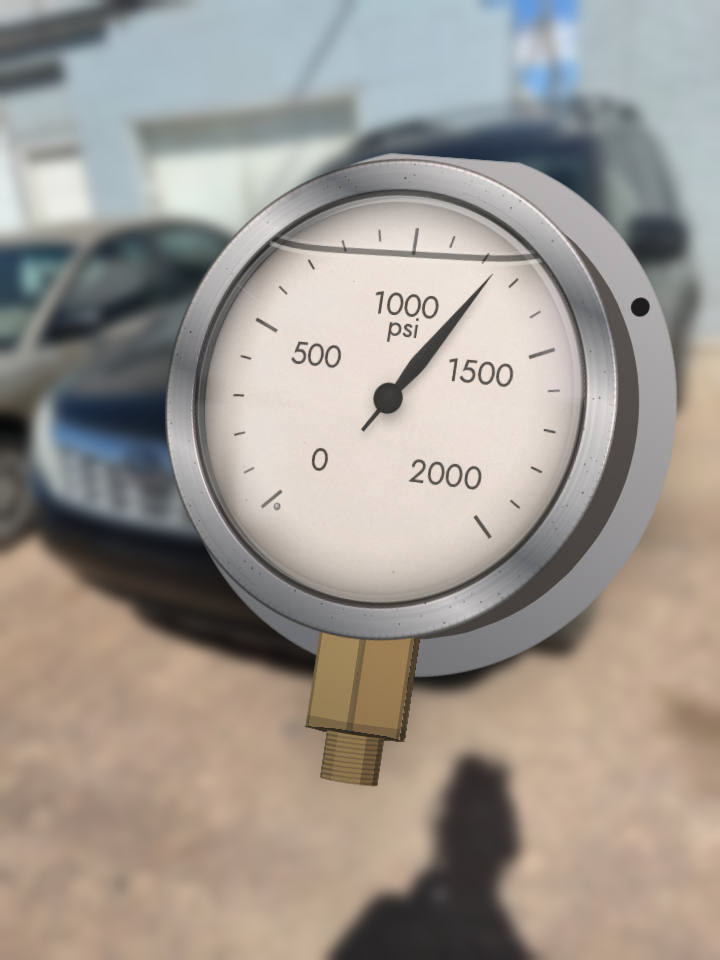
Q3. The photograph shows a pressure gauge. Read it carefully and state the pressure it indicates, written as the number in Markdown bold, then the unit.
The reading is **1250** psi
